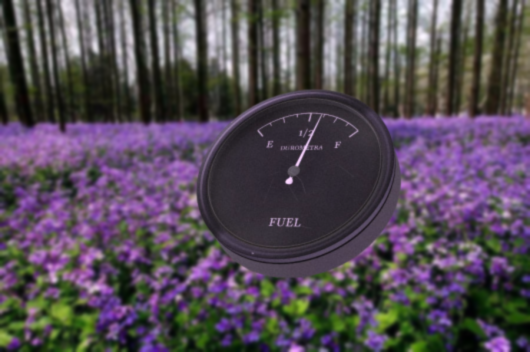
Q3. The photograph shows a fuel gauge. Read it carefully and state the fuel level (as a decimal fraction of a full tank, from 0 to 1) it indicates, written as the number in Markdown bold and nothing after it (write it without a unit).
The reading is **0.625**
